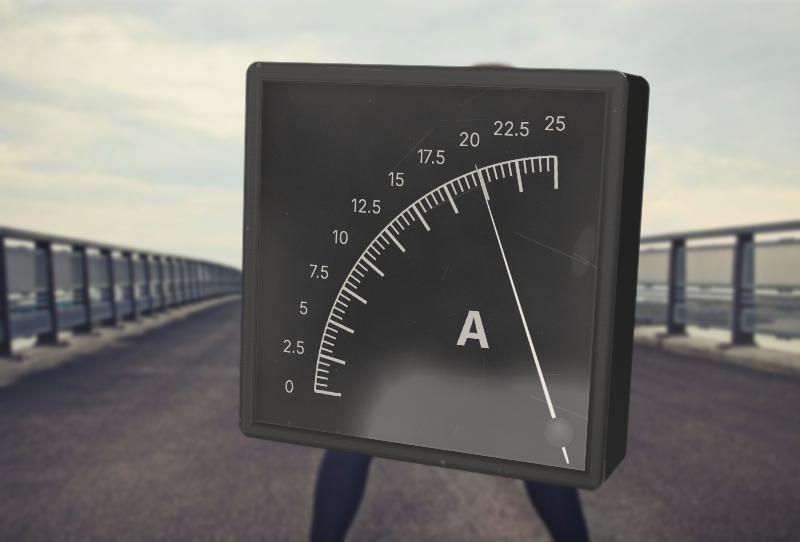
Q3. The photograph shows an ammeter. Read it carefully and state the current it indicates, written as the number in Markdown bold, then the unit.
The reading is **20** A
